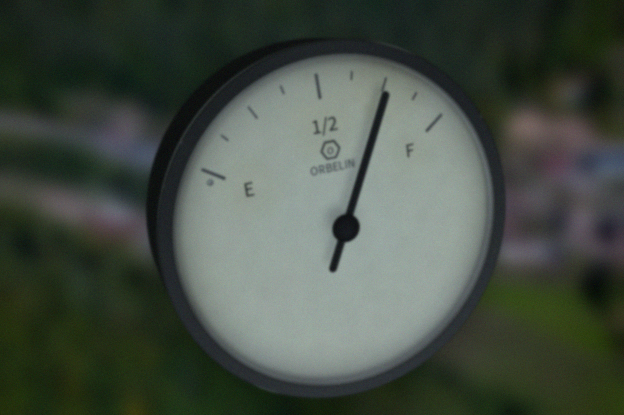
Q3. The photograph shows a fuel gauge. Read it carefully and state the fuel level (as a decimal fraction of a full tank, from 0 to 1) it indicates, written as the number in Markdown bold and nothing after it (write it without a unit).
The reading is **0.75**
